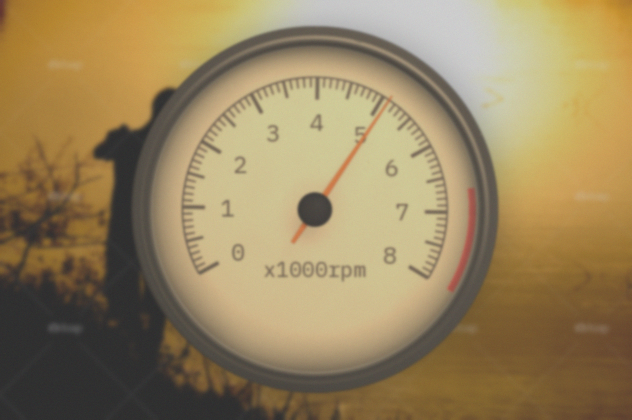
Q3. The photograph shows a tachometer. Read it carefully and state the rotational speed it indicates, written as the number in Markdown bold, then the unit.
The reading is **5100** rpm
